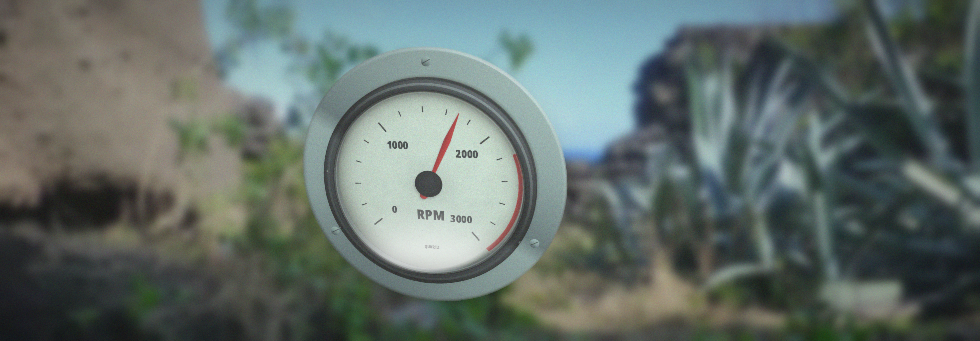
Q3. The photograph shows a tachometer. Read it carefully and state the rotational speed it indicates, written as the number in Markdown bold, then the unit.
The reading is **1700** rpm
